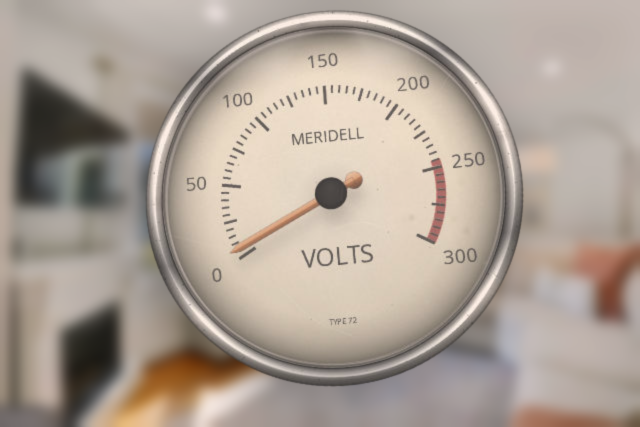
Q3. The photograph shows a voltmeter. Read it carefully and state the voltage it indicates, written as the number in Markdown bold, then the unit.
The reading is **5** V
